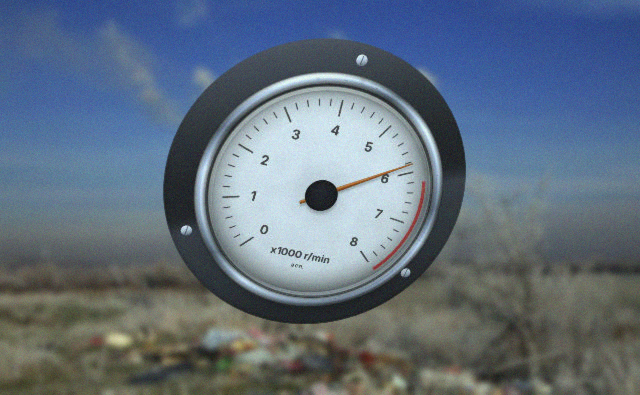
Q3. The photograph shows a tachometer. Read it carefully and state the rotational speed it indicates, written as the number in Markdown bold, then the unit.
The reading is **5800** rpm
